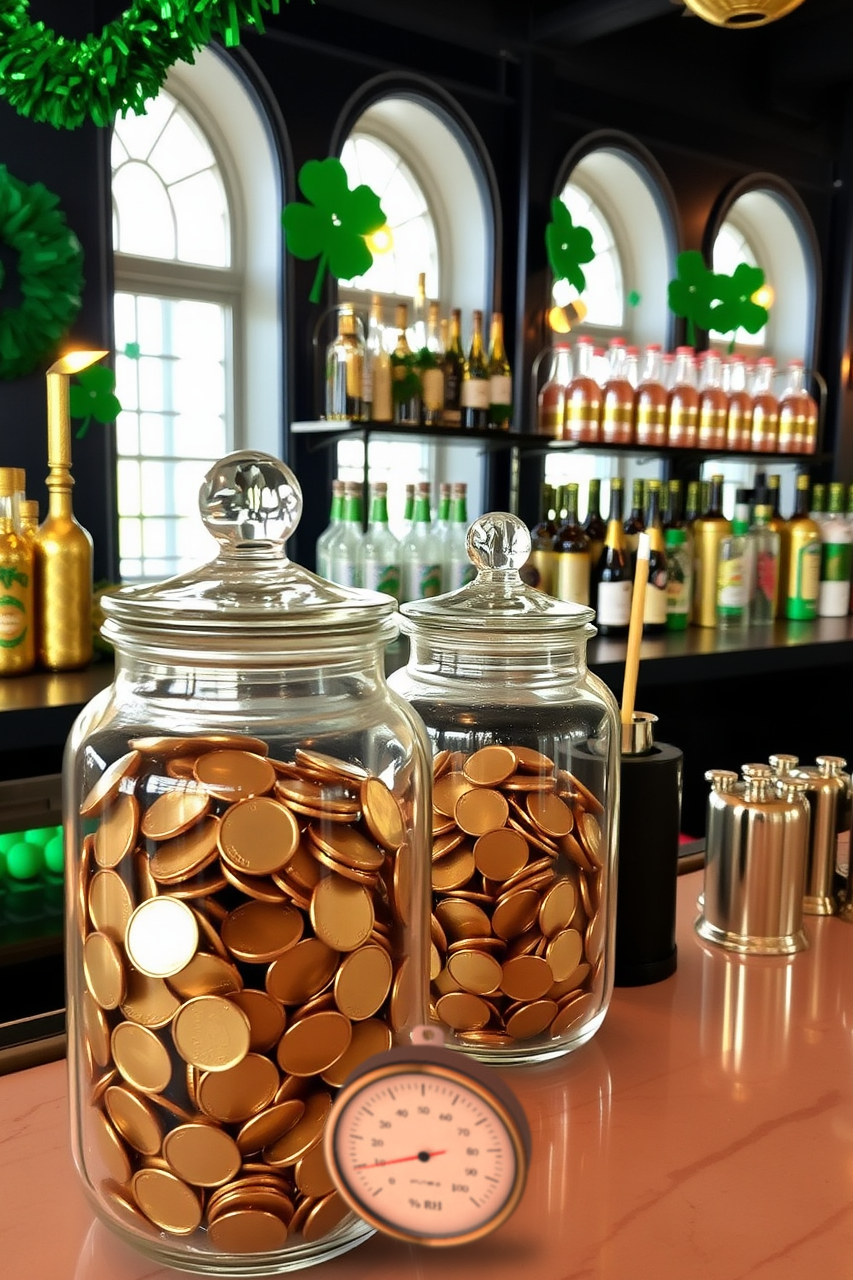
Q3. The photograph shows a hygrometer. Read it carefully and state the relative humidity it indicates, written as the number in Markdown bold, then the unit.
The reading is **10** %
